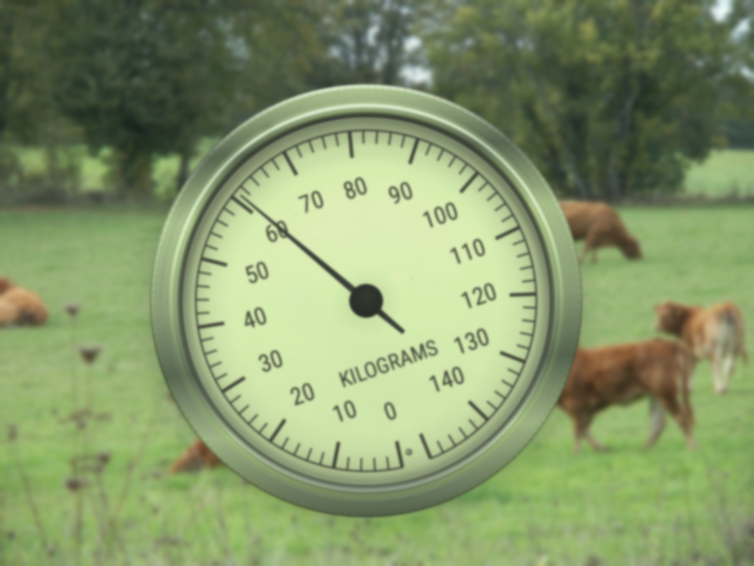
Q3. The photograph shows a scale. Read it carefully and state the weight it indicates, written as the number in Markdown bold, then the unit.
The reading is **61** kg
